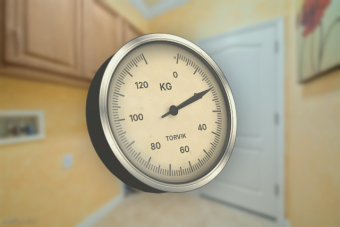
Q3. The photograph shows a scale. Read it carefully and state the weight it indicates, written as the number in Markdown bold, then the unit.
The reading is **20** kg
